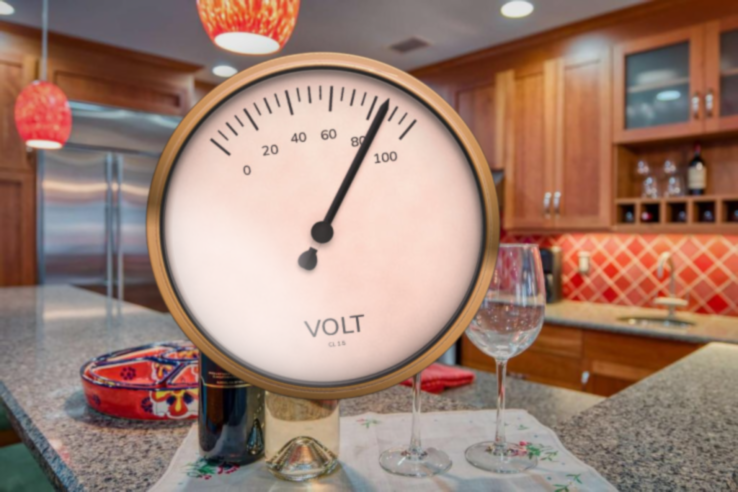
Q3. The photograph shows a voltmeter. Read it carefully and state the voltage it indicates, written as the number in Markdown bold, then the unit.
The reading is **85** V
